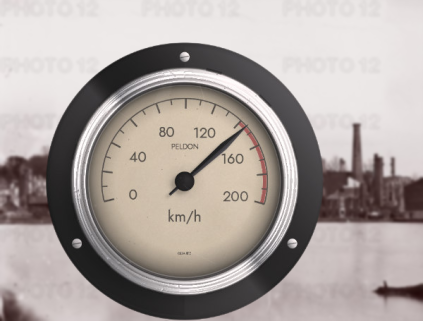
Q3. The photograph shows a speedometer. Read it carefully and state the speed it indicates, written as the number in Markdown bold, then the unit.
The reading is **145** km/h
